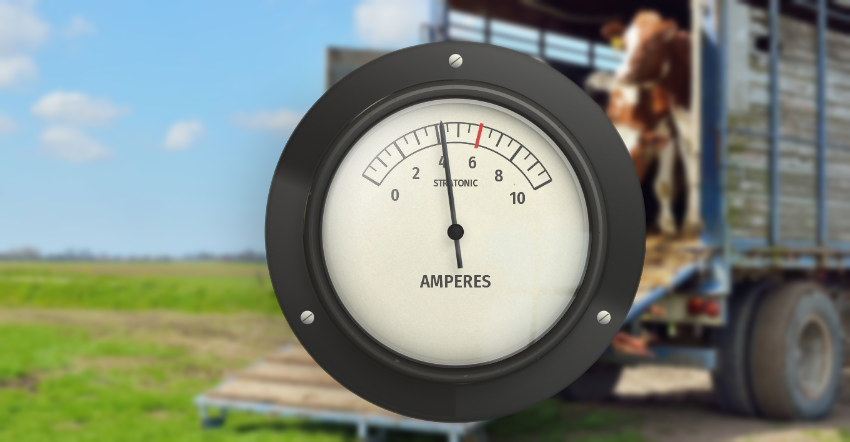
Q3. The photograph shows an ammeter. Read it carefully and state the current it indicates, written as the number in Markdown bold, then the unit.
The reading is **4.25** A
